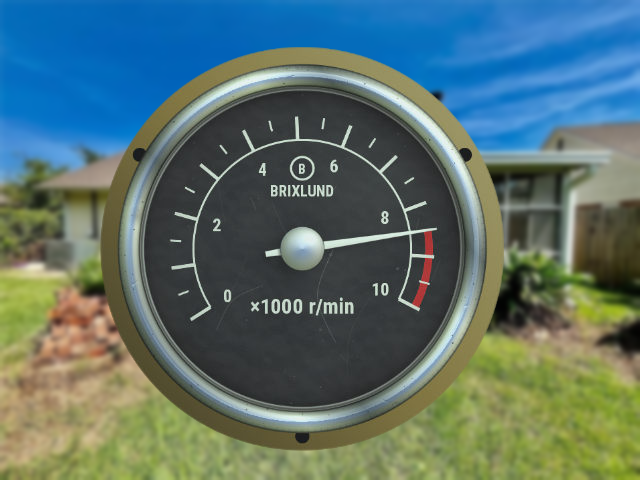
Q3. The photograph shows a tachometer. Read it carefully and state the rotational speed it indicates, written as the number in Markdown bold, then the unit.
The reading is **8500** rpm
